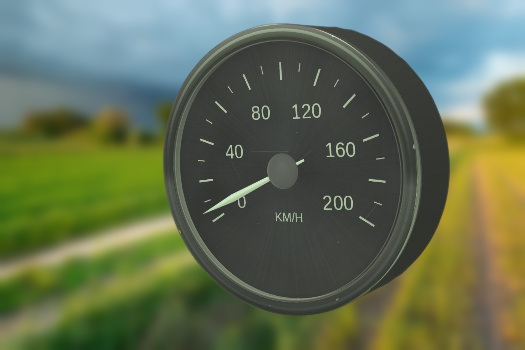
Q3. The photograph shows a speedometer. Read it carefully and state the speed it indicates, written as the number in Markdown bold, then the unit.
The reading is **5** km/h
